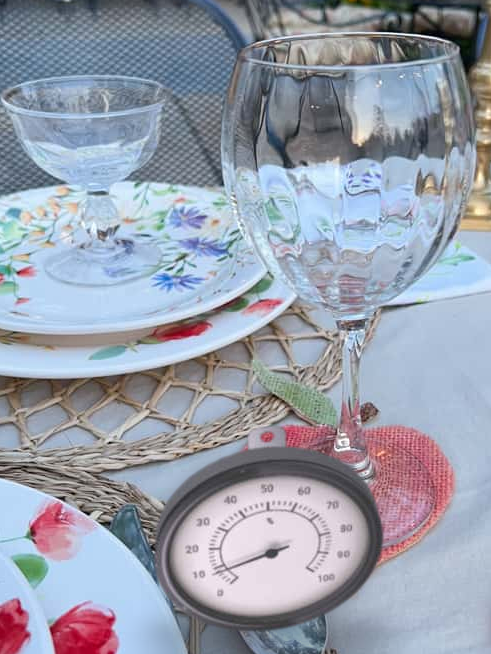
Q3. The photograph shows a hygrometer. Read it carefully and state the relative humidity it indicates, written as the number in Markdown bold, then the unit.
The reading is **10** %
